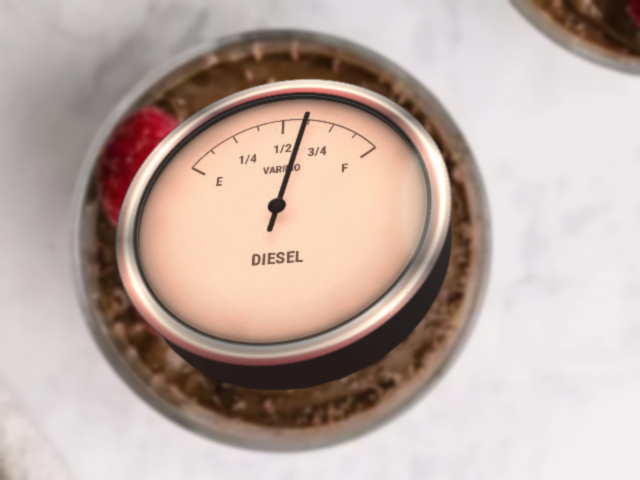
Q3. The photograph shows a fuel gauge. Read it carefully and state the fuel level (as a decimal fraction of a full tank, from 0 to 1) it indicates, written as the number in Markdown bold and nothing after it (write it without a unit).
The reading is **0.625**
